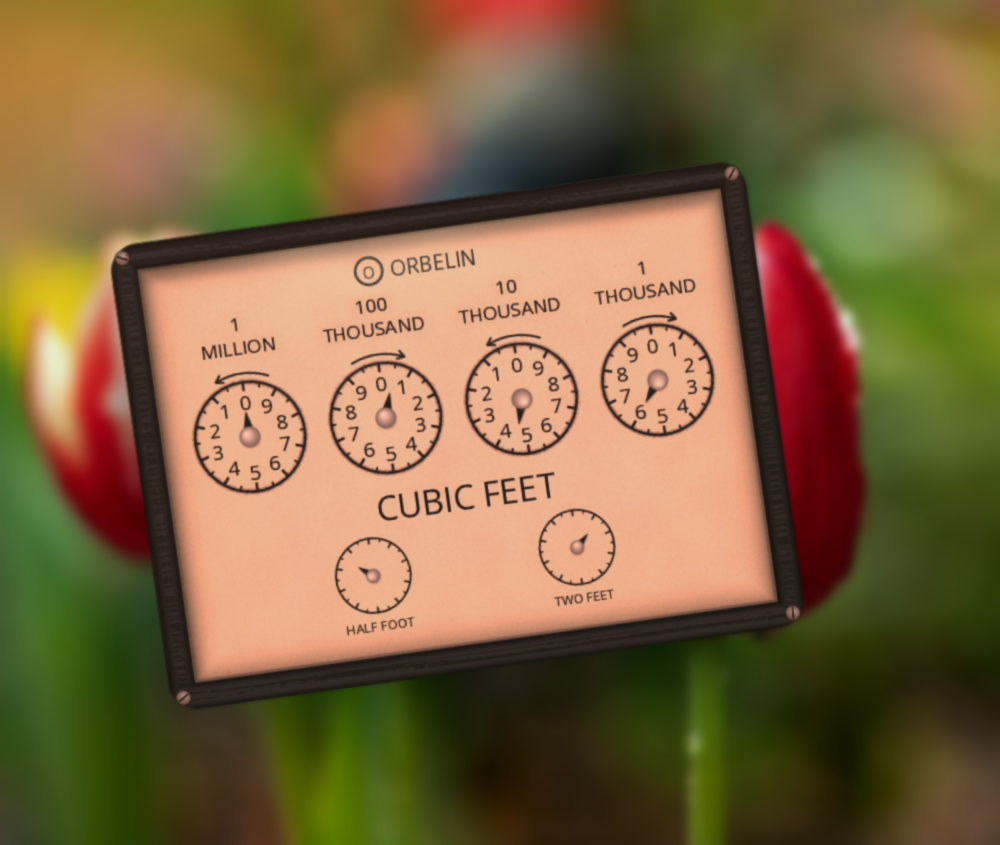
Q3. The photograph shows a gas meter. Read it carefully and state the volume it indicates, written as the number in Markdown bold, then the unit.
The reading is **4600** ft³
